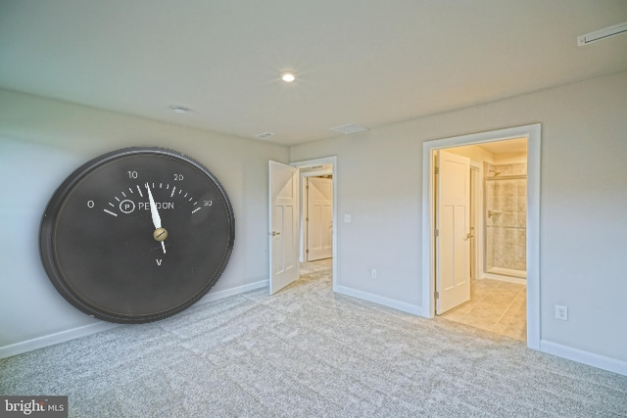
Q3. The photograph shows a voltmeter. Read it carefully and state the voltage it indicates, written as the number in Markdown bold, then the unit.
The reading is **12** V
